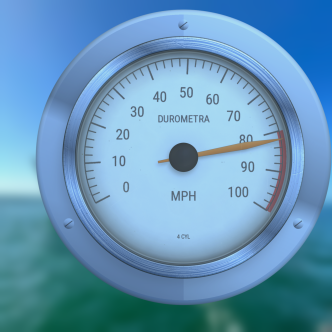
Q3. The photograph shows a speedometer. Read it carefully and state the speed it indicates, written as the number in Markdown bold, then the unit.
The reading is **82** mph
